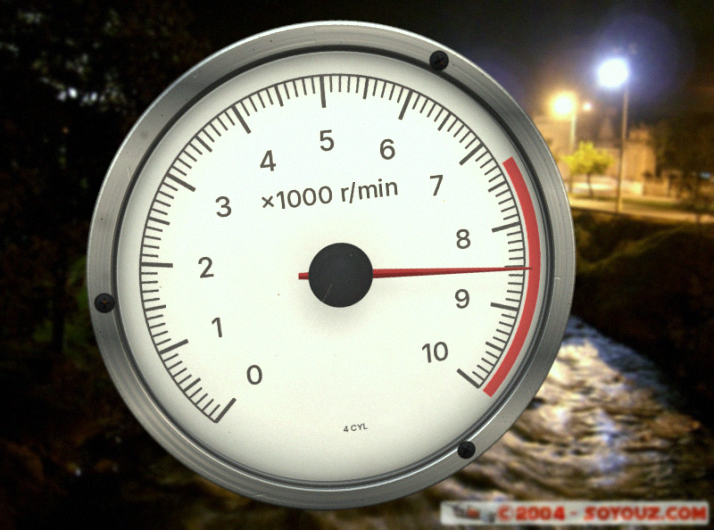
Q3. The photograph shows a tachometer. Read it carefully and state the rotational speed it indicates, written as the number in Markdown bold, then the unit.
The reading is **8500** rpm
